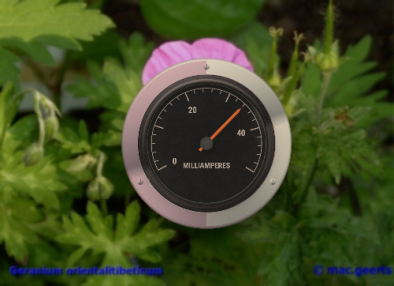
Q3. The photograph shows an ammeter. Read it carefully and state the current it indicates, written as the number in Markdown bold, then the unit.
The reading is **34** mA
